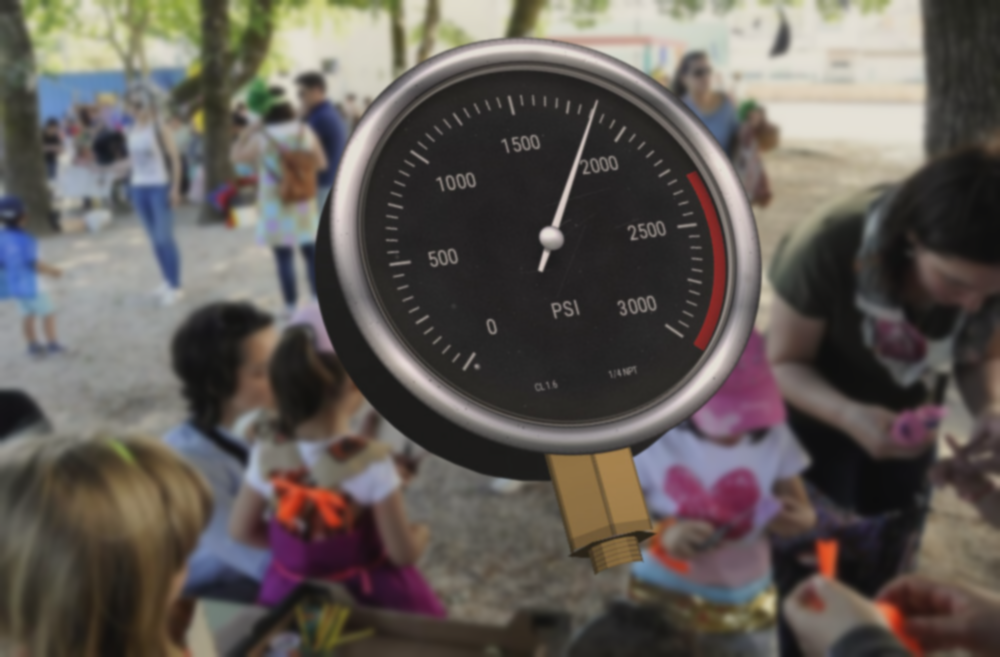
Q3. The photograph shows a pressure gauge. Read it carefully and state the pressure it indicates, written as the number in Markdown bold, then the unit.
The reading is **1850** psi
